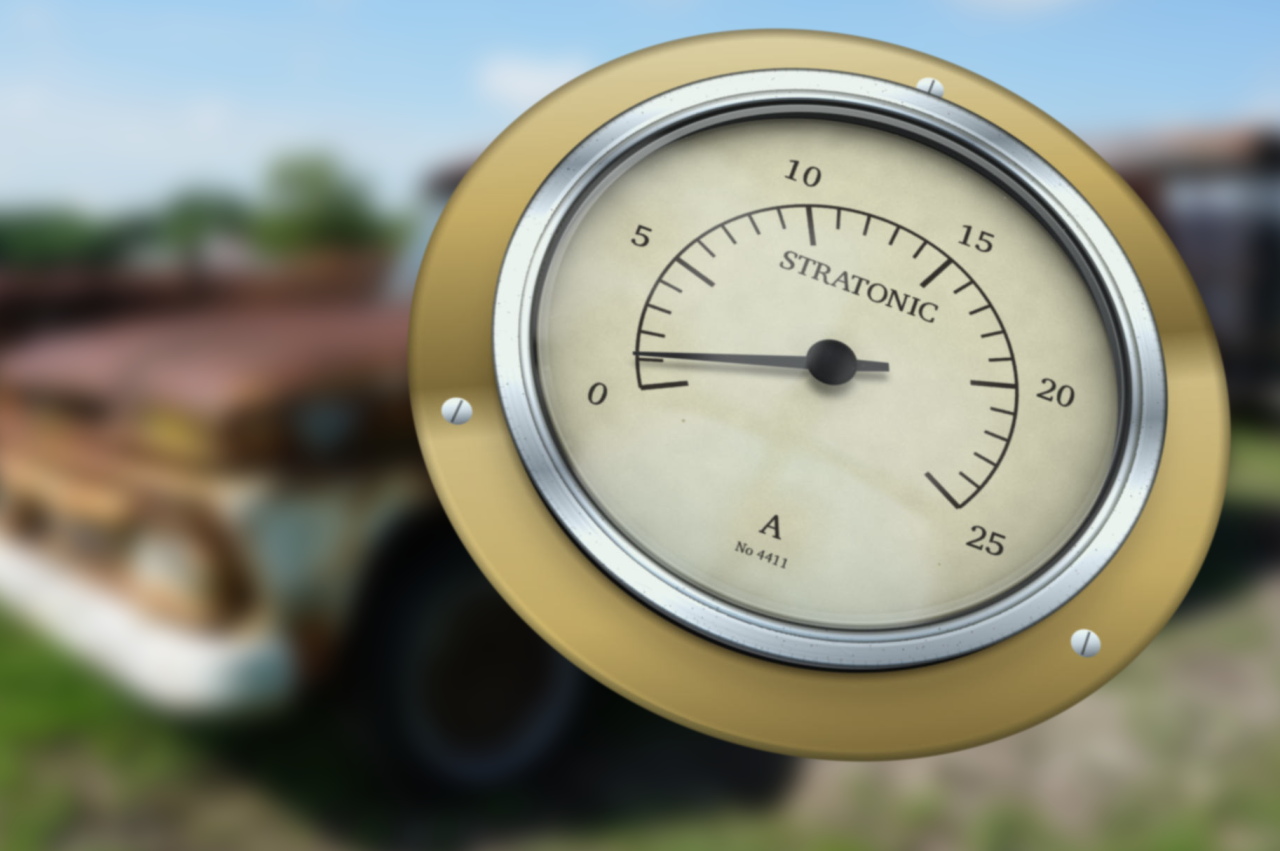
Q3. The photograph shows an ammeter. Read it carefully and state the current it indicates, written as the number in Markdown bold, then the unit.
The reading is **1** A
